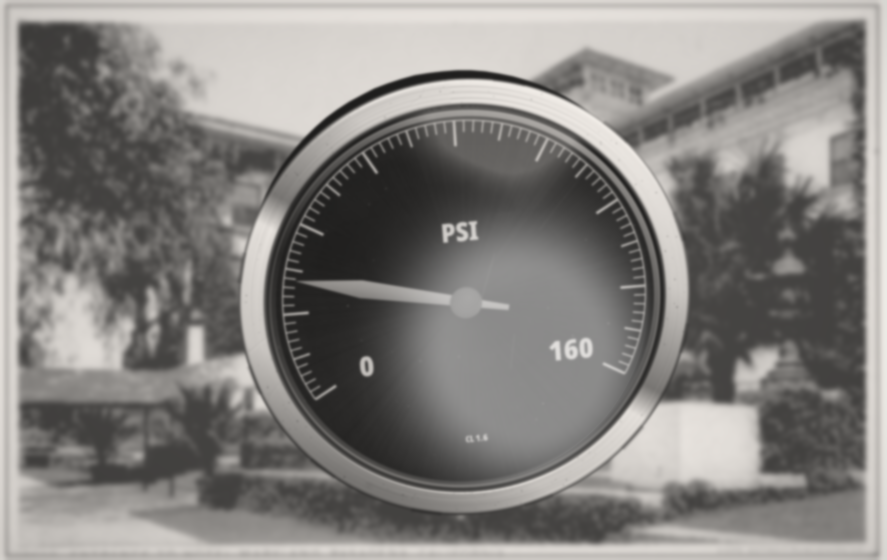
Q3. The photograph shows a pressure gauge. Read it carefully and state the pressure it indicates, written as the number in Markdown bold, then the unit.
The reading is **28** psi
